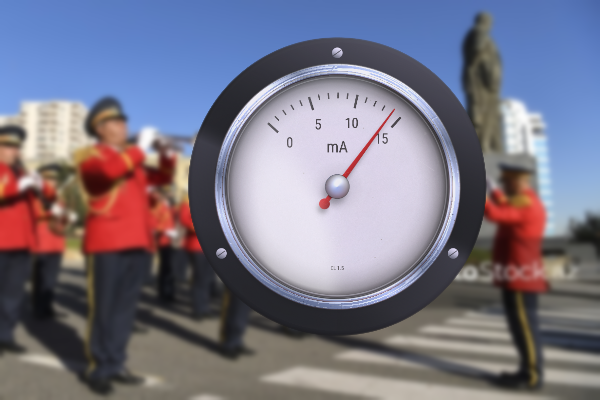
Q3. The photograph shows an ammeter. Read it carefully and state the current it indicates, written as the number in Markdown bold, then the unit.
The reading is **14** mA
